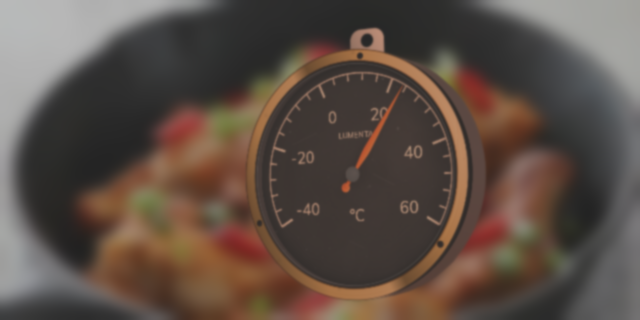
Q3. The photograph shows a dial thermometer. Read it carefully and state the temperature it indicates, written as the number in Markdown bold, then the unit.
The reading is **24** °C
